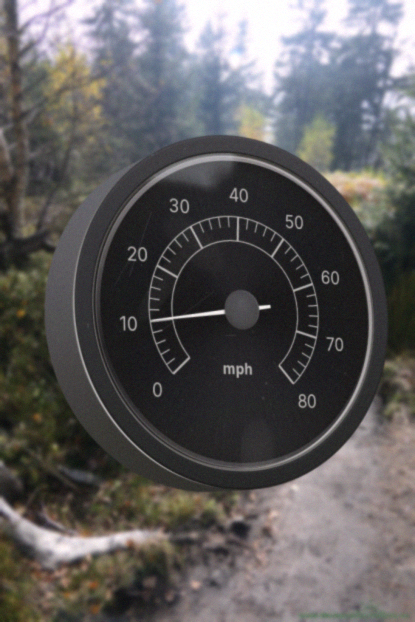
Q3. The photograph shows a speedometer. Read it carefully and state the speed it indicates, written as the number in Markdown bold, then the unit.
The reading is **10** mph
